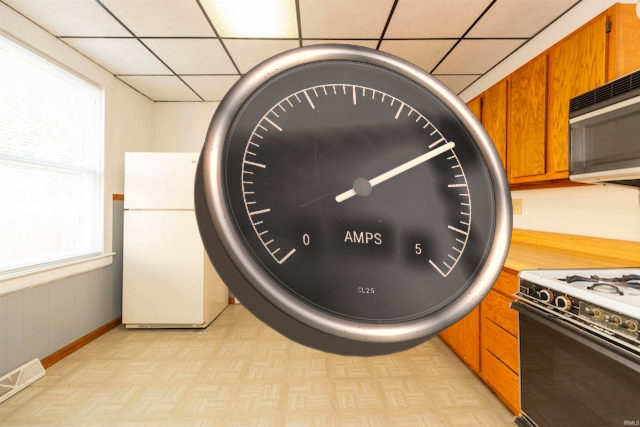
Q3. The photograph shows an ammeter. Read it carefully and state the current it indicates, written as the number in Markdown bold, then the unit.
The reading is **3.6** A
